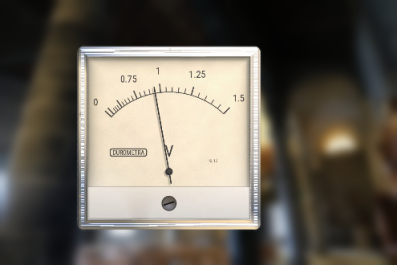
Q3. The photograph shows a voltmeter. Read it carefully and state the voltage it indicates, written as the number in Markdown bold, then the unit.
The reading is **0.95** V
